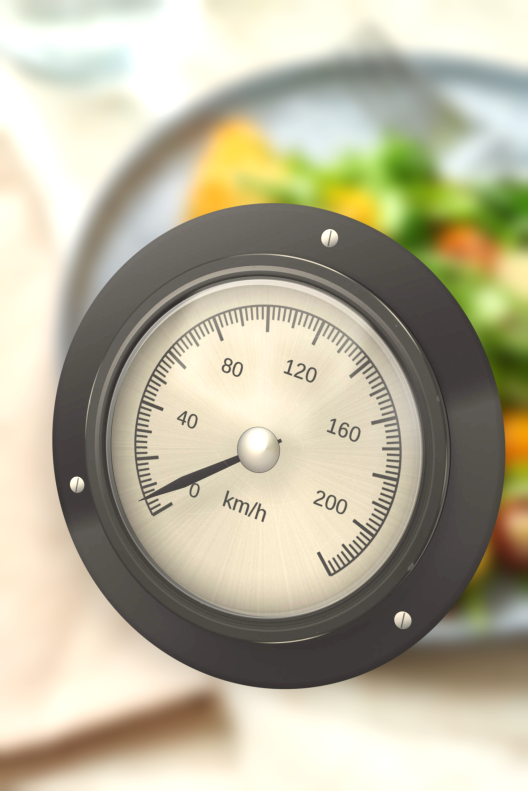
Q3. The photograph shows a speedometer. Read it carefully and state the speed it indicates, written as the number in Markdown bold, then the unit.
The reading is **6** km/h
